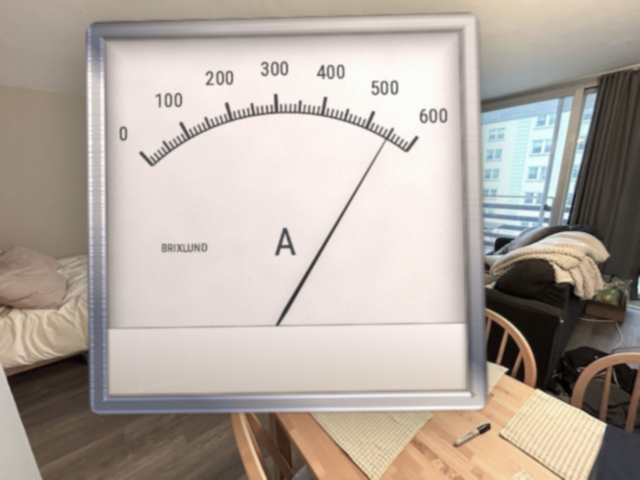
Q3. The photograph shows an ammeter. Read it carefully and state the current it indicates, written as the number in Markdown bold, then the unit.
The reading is **550** A
